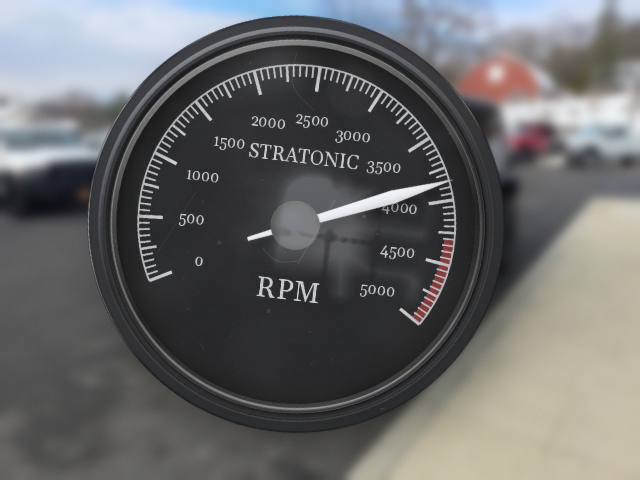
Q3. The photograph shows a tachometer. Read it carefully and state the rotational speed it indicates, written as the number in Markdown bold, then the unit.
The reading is **3850** rpm
